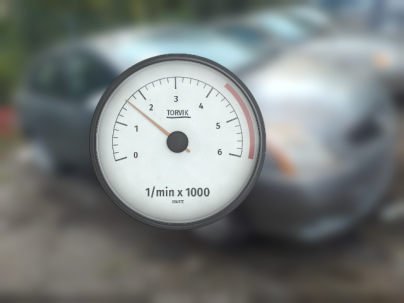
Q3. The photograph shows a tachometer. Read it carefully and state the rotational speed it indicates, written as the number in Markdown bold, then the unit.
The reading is **1600** rpm
